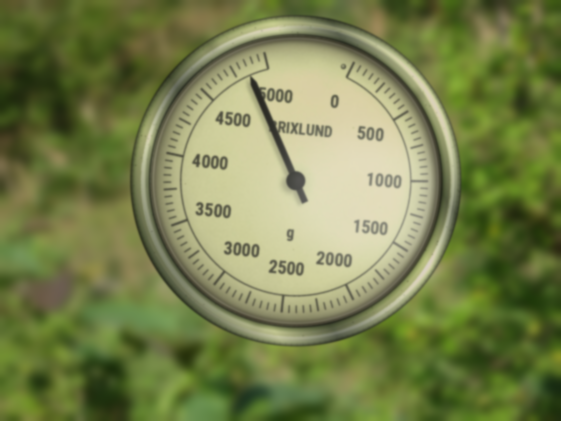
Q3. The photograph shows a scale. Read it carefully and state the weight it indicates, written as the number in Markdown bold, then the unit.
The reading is **4850** g
